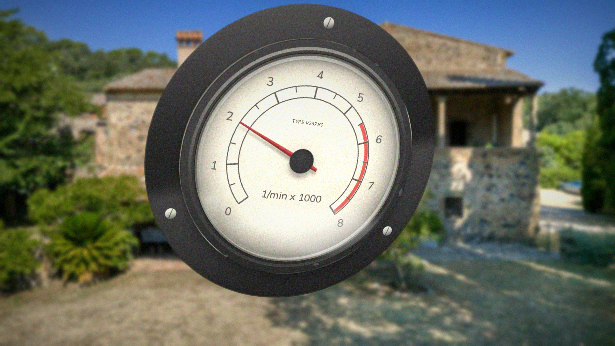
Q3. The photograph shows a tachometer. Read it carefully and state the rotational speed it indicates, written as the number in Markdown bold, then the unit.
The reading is **2000** rpm
